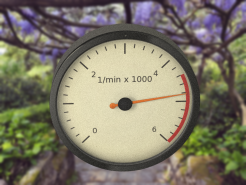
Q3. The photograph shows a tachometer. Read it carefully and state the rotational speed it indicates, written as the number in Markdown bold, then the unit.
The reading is **4800** rpm
